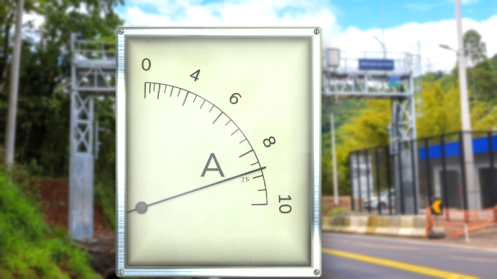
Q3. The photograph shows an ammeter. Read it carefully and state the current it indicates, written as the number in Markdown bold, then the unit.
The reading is **8.75** A
